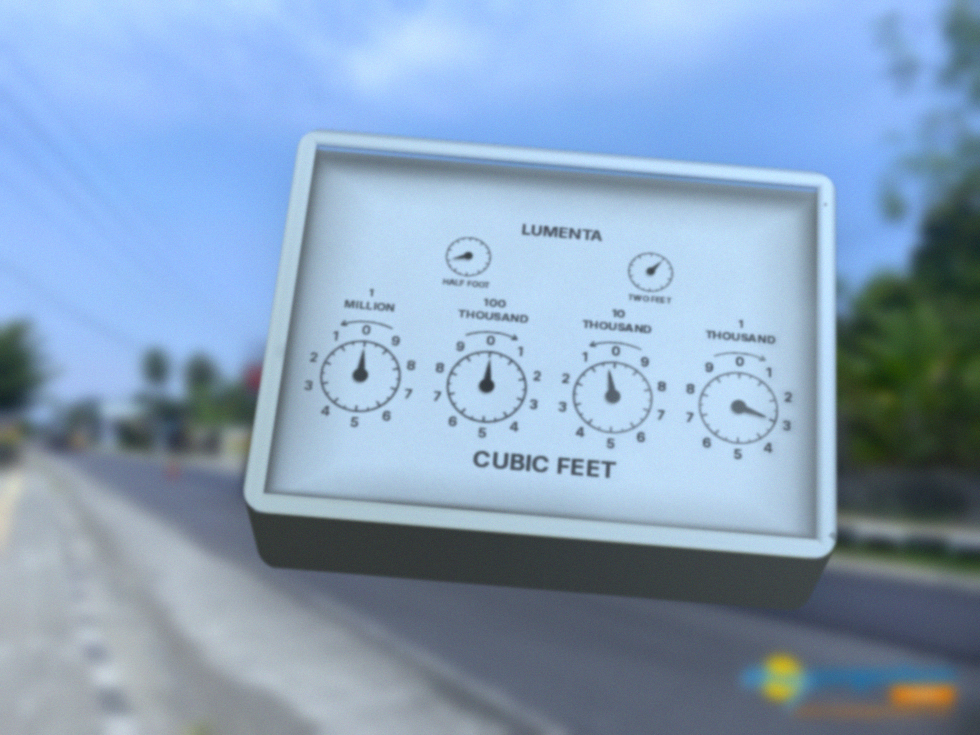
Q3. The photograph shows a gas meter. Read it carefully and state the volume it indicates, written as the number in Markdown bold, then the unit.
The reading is **300** ft³
